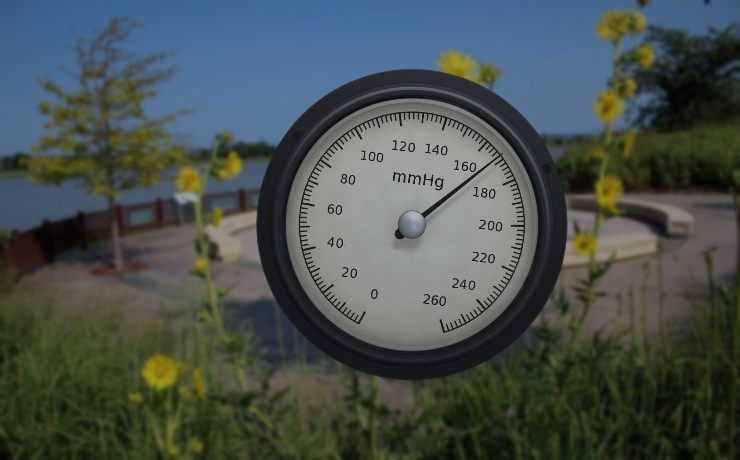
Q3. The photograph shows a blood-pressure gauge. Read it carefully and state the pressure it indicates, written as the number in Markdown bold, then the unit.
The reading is **168** mmHg
